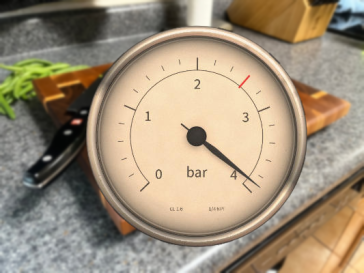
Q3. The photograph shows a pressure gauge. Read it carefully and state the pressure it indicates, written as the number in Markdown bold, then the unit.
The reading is **3.9** bar
